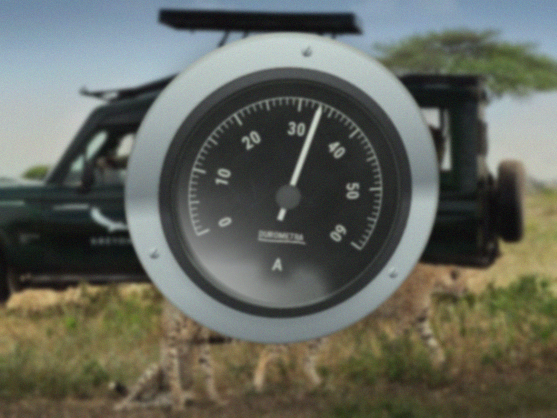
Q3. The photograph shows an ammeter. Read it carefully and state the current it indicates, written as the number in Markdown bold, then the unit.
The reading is **33** A
